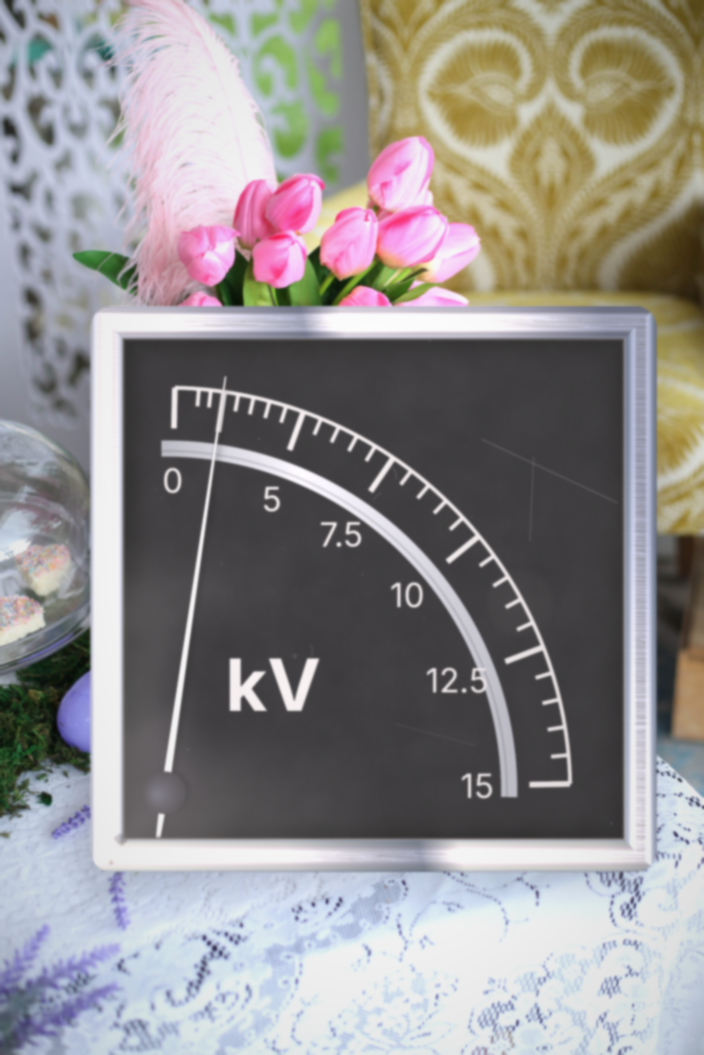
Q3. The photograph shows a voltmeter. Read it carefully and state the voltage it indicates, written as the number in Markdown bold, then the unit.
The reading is **2.5** kV
